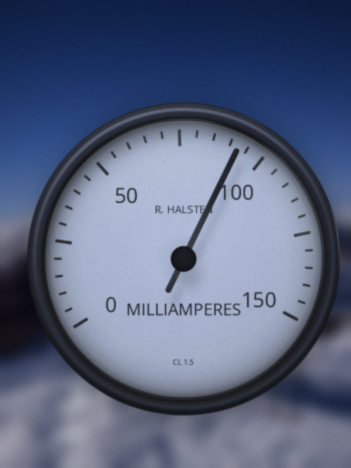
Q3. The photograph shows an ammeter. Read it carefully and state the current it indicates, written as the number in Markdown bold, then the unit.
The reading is **92.5** mA
